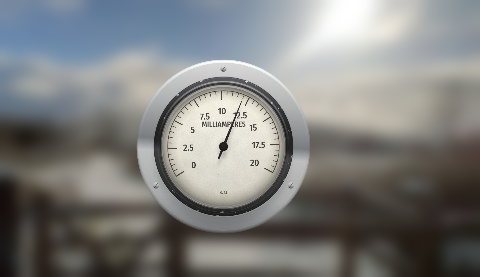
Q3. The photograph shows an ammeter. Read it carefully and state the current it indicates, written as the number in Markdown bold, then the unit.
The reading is **12** mA
